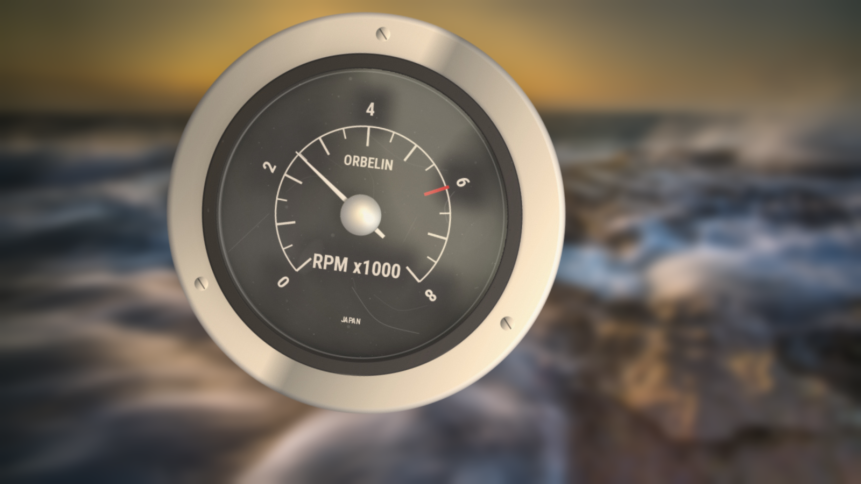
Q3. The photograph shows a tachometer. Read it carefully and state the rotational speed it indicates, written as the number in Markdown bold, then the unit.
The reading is **2500** rpm
